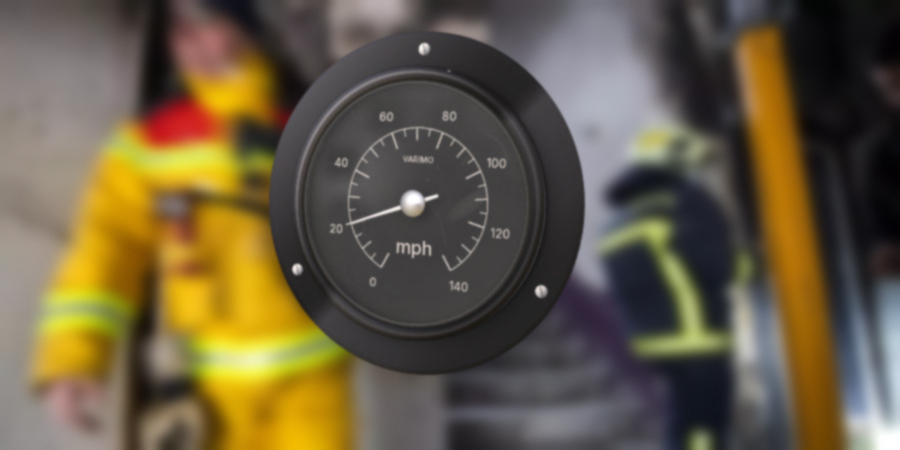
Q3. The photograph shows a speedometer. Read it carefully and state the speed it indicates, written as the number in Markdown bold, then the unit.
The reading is **20** mph
